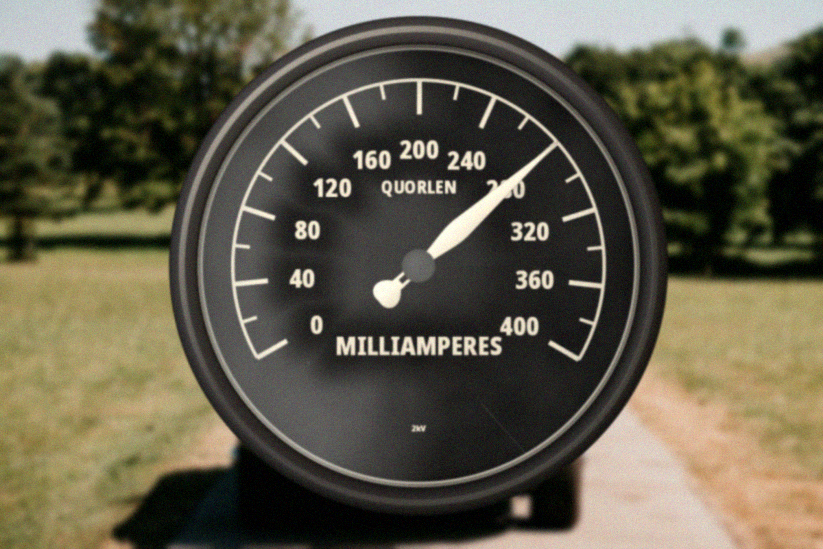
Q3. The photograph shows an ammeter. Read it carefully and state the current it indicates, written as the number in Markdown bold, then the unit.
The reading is **280** mA
